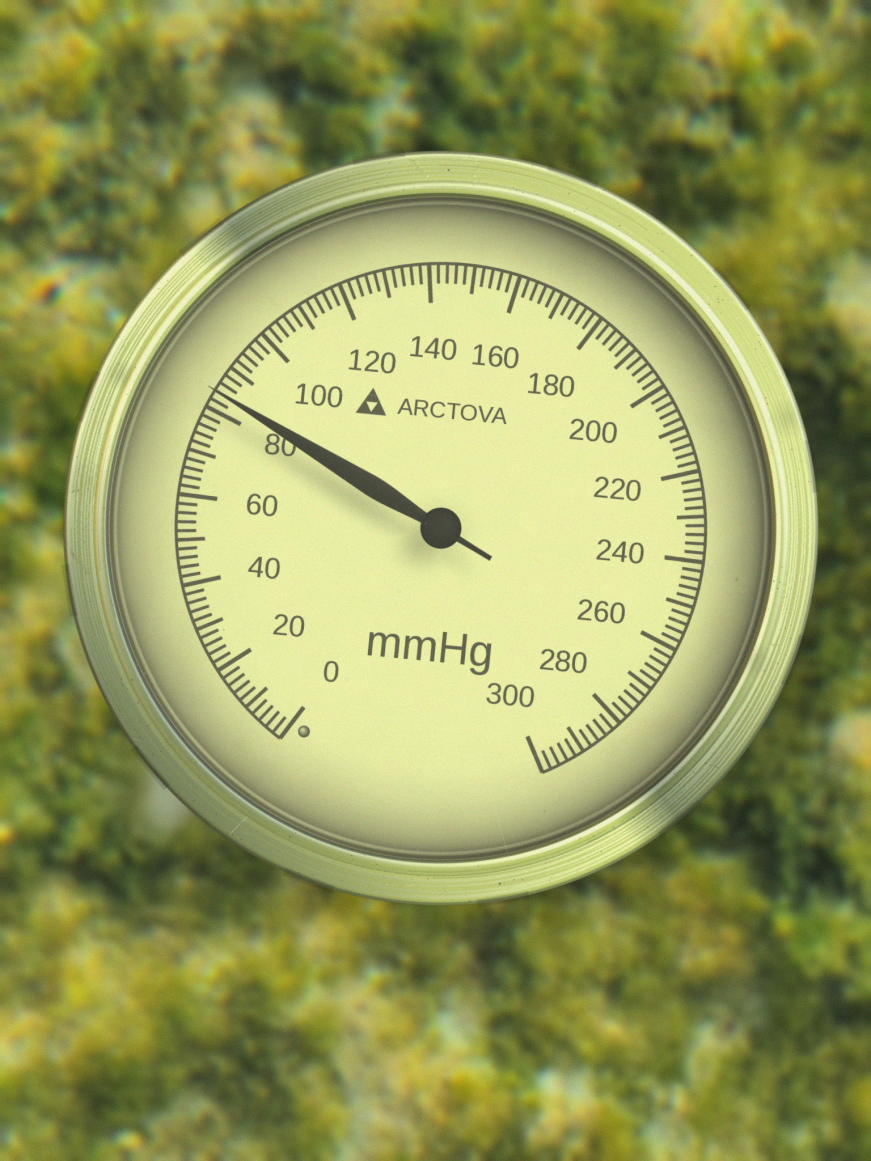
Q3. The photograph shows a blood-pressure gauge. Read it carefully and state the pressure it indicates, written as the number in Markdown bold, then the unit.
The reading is **84** mmHg
